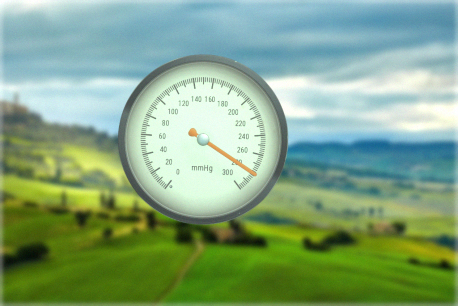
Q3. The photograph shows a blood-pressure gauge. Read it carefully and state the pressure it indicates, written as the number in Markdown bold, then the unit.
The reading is **280** mmHg
